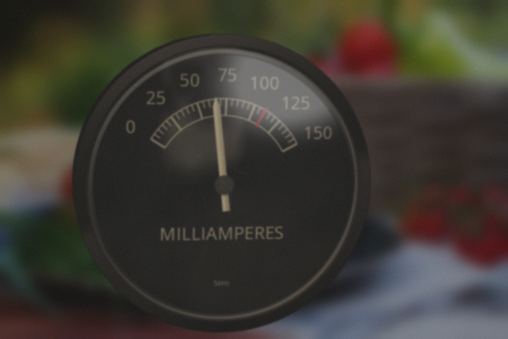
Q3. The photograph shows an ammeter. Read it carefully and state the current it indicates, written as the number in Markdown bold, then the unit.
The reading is **65** mA
